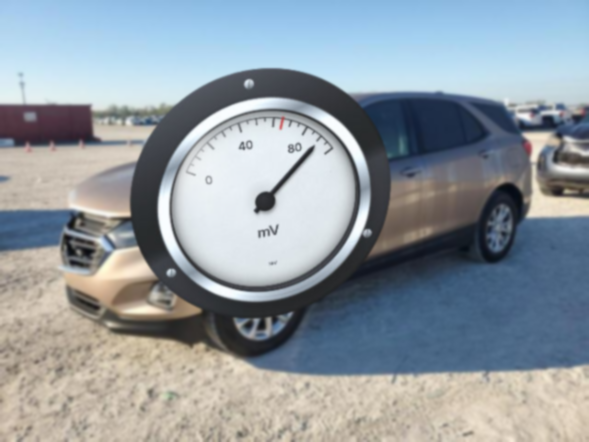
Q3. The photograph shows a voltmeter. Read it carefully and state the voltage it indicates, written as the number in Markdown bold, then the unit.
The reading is **90** mV
